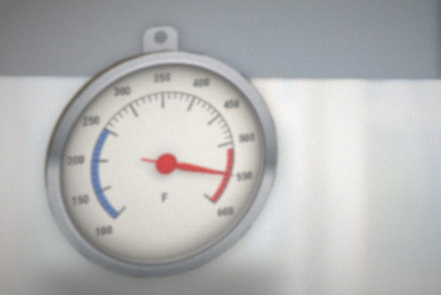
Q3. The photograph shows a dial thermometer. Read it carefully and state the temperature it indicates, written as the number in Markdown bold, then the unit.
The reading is **550** °F
